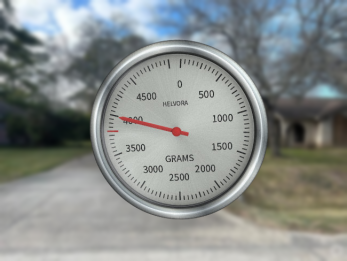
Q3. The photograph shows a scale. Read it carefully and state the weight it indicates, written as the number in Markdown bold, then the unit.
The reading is **4000** g
